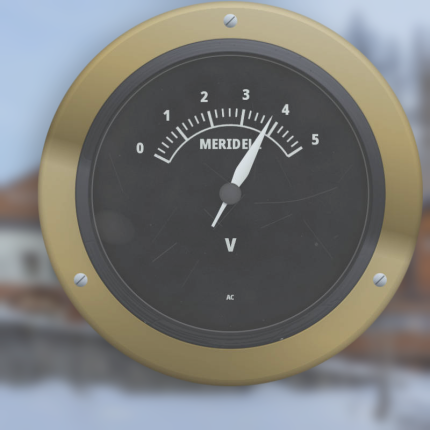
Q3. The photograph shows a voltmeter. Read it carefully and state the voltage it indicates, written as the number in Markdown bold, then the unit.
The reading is **3.8** V
